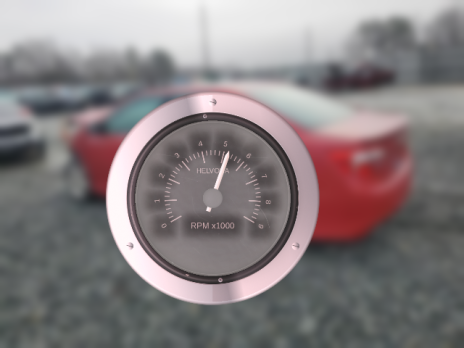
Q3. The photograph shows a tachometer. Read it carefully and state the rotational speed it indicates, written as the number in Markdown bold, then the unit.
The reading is **5200** rpm
